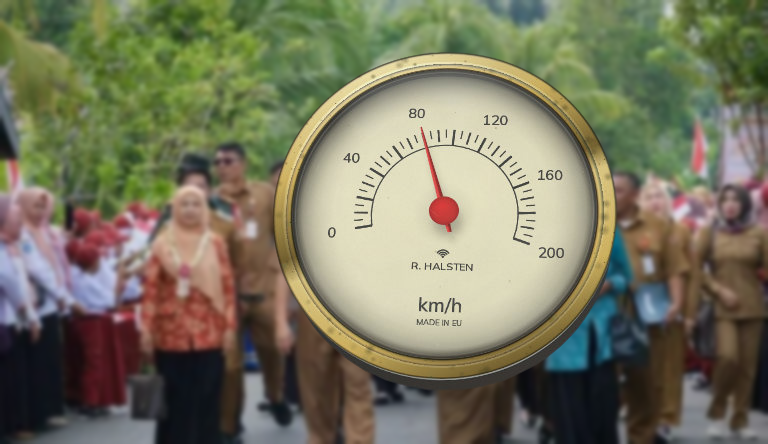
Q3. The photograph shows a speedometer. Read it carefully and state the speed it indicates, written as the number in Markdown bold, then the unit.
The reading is **80** km/h
